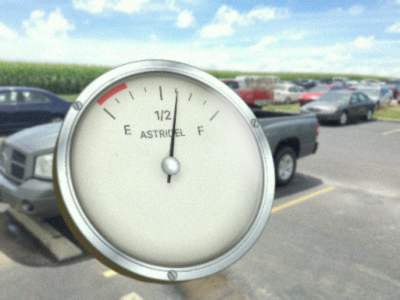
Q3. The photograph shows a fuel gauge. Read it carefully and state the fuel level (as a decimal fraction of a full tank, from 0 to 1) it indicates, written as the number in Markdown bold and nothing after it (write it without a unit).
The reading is **0.625**
